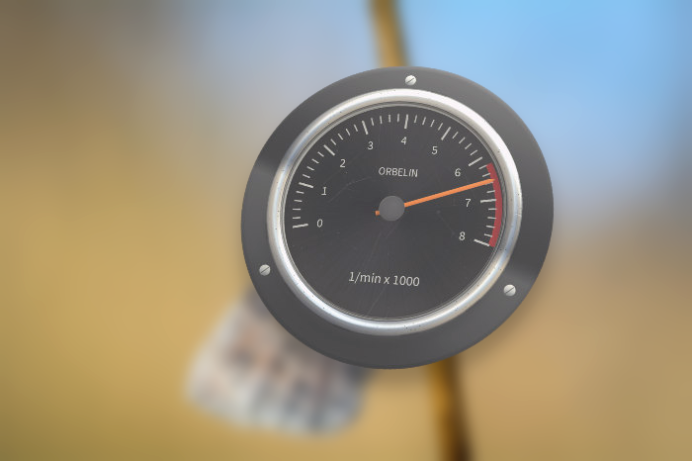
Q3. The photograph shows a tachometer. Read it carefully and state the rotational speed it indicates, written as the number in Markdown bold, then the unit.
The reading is **6600** rpm
